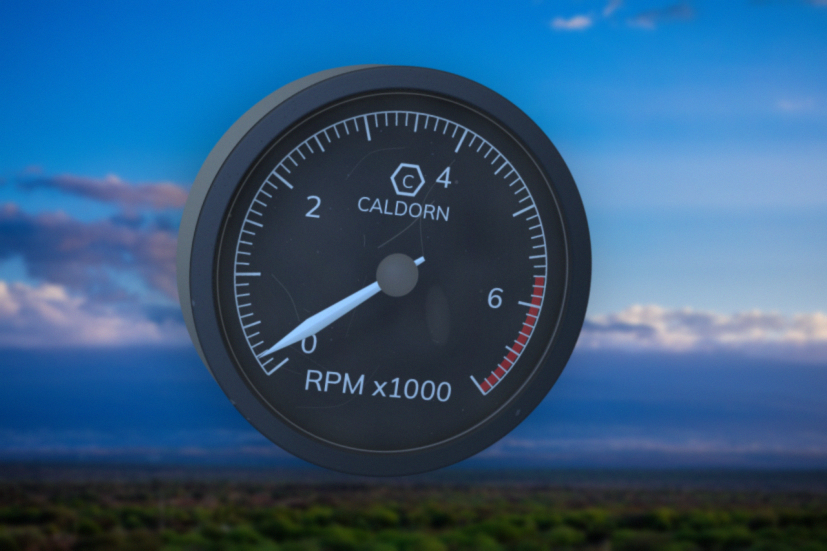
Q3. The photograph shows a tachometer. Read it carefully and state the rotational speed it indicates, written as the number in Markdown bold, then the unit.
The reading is **200** rpm
